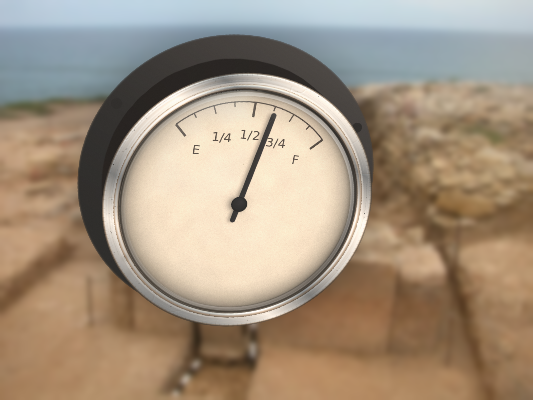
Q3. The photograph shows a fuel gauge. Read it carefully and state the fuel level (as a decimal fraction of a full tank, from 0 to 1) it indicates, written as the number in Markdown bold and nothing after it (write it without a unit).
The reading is **0.625**
